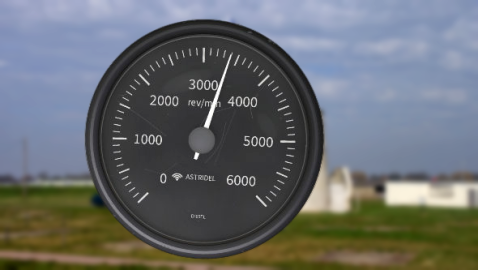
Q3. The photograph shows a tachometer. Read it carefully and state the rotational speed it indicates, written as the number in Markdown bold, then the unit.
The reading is **3400** rpm
